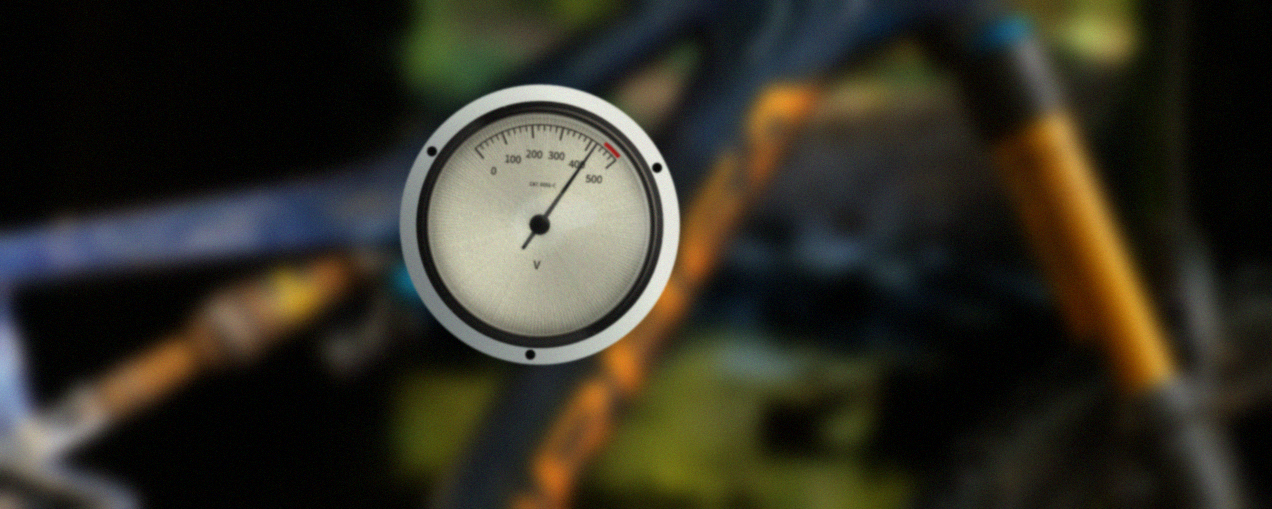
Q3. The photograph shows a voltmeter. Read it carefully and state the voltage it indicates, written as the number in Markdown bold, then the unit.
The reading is **420** V
